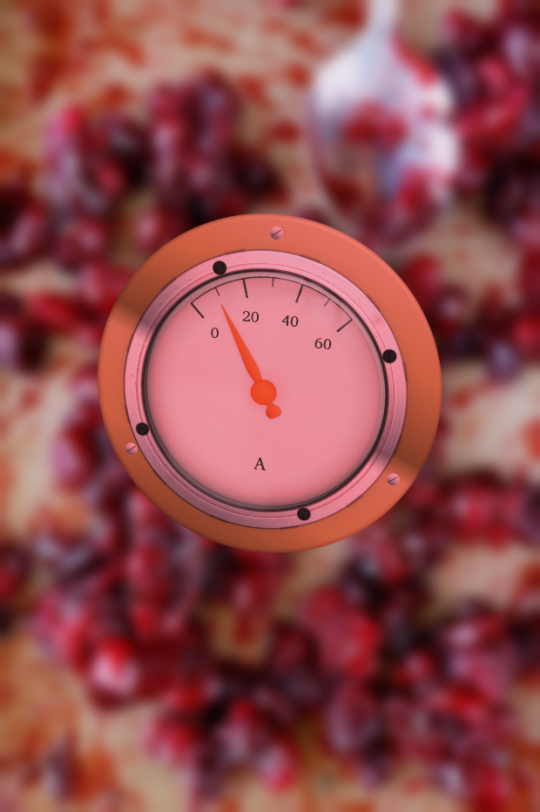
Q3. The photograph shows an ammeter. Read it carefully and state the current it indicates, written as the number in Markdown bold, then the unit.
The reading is **10** A
